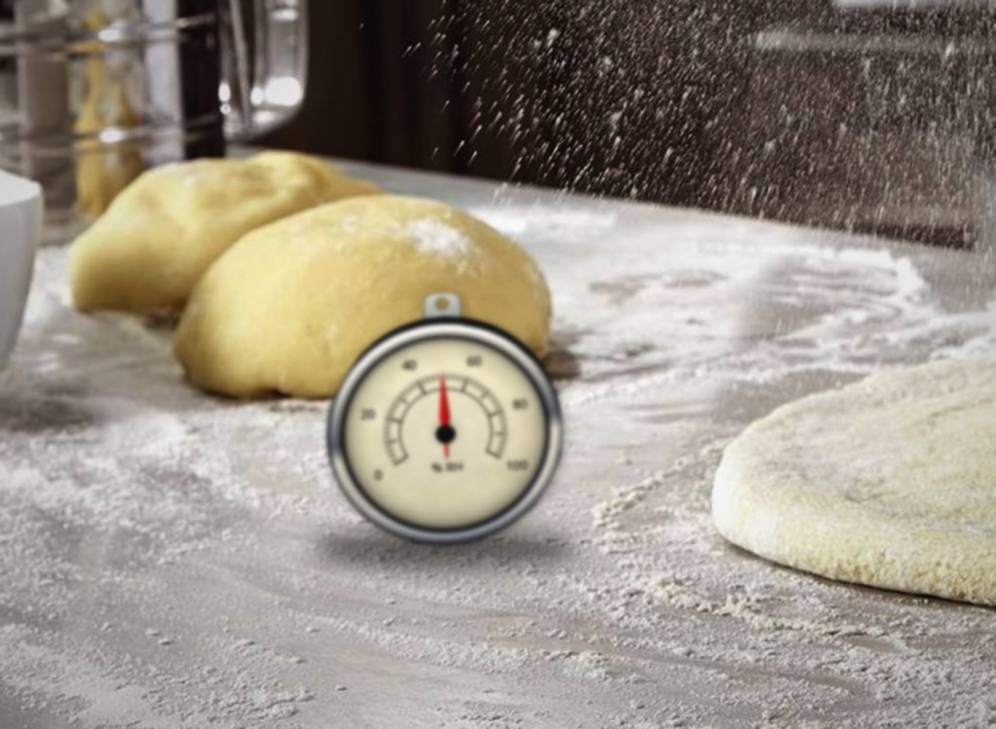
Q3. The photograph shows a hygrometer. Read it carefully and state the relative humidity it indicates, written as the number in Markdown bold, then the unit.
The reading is **50** %
